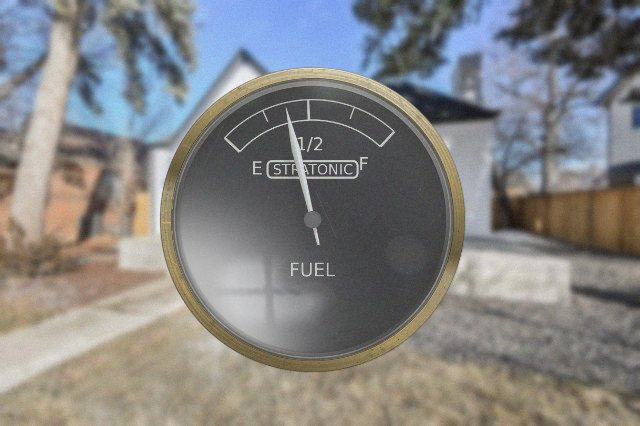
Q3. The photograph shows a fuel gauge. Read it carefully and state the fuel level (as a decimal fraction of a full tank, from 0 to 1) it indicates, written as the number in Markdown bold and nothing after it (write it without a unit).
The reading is **0.375**
